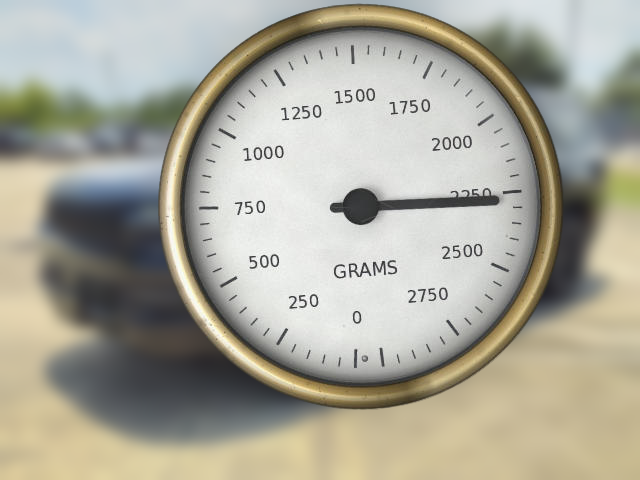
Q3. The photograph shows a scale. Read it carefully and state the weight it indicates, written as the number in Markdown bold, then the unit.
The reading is **2275** g
